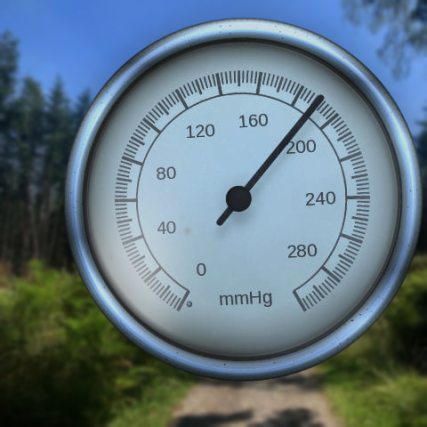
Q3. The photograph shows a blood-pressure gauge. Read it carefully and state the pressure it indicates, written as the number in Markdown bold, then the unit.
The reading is **190** mmHg
